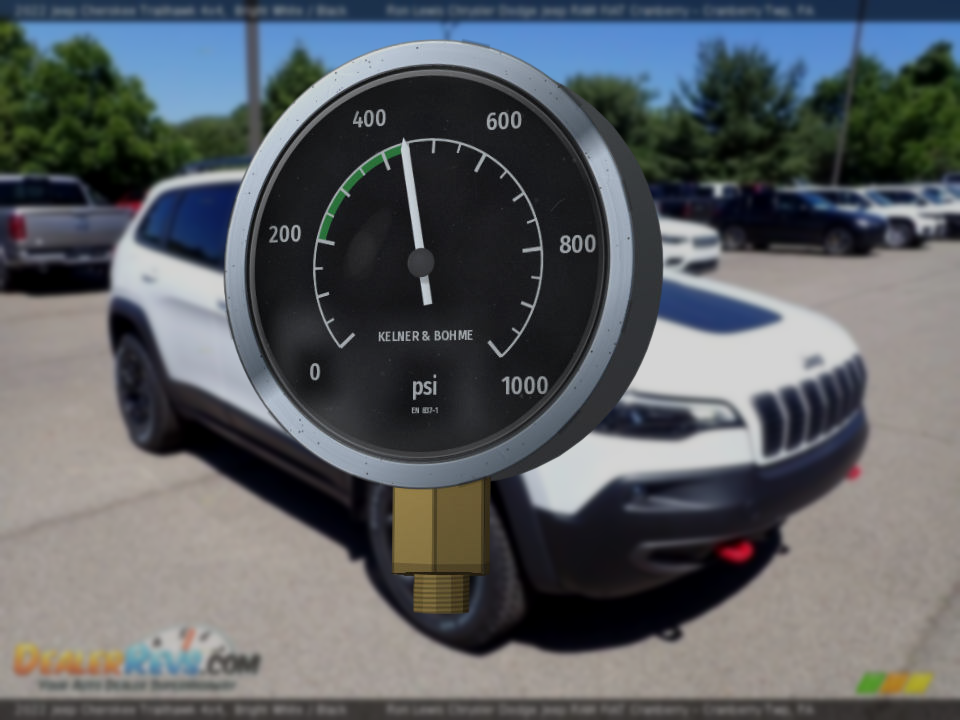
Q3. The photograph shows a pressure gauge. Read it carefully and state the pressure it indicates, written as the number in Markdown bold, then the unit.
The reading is **450** psi
